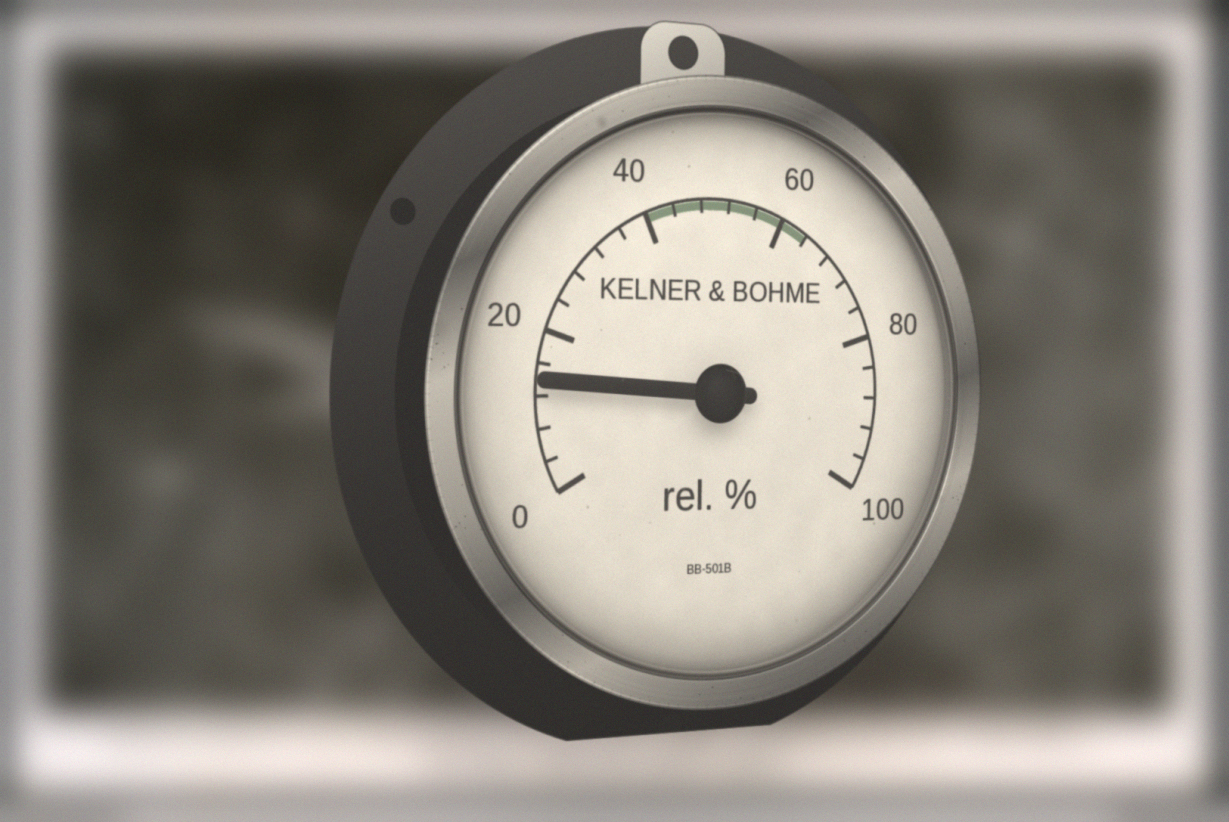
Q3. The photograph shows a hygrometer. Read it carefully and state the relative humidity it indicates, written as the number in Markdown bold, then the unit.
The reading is **14** %
